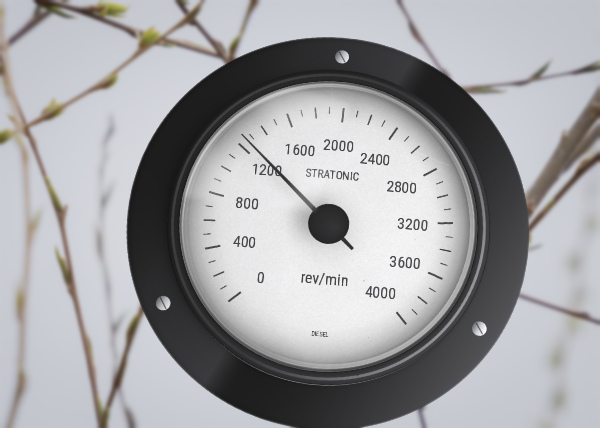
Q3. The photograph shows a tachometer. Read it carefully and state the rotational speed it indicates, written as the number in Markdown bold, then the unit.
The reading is **1250** rpm
